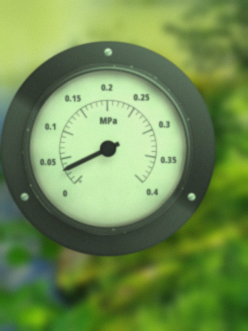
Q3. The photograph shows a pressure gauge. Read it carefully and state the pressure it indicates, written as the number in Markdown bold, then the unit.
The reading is **0.03** MPa
